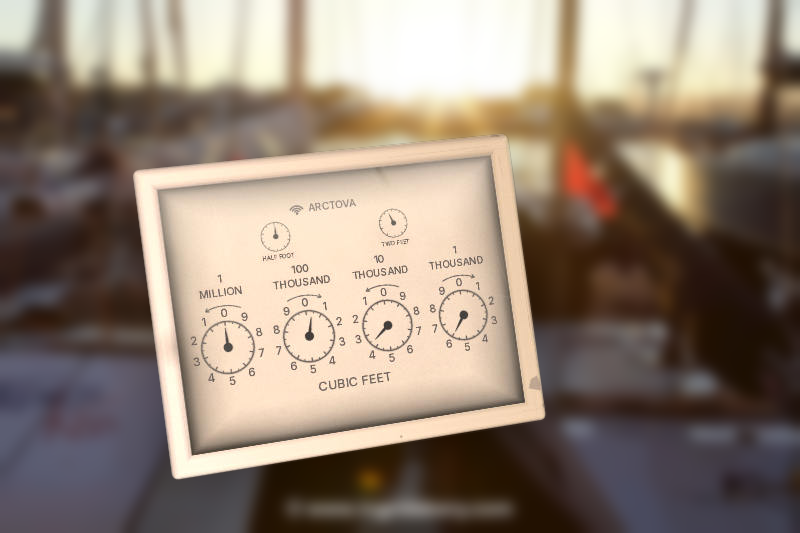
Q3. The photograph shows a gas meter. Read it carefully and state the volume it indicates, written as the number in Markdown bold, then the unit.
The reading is **3600** ft³
